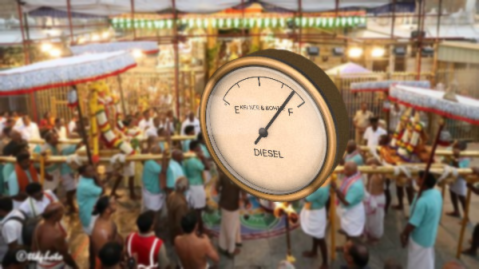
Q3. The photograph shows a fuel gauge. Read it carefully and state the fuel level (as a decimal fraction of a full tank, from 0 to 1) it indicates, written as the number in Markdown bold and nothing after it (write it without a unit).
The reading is **0.875**
